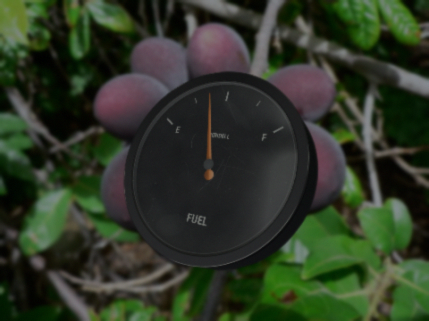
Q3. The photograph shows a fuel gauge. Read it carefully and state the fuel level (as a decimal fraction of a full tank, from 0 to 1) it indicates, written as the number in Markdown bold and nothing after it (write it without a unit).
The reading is **0.375**
